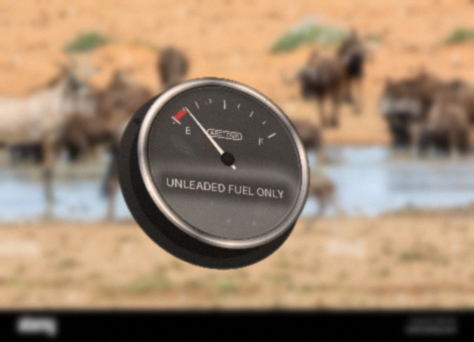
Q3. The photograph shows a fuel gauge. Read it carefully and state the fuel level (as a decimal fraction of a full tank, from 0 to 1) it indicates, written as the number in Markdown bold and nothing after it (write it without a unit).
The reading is **0.125**
